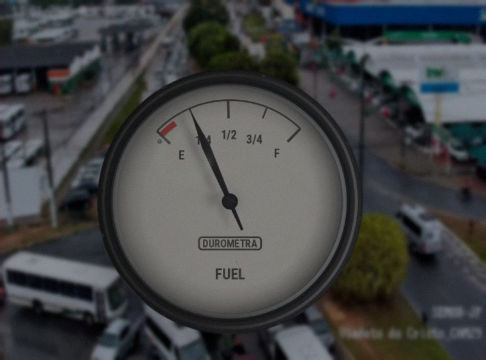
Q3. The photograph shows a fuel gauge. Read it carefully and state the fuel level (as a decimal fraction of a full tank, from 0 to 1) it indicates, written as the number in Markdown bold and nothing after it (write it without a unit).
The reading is **0.25**
